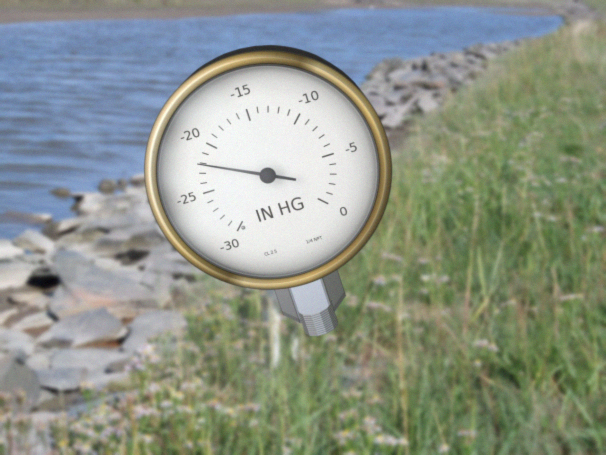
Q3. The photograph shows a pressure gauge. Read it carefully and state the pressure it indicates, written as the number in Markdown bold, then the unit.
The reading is **-22** inHg
